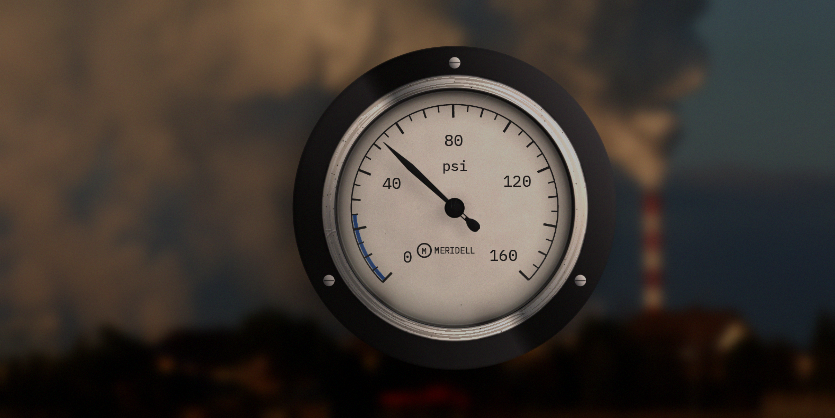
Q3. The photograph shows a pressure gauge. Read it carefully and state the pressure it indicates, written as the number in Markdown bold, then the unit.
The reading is **52.5** psi
